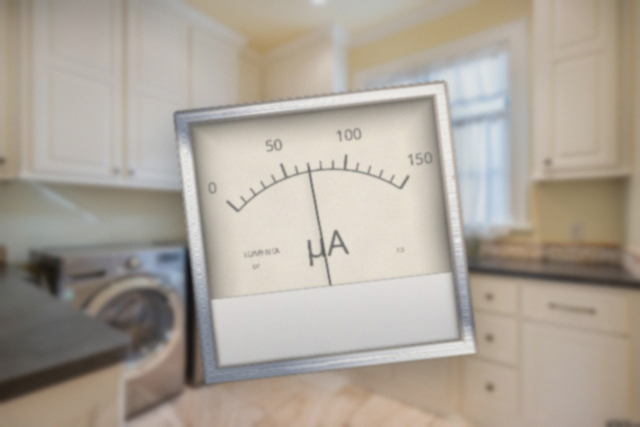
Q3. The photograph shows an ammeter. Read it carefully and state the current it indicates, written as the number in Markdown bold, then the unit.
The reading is **70** µA
